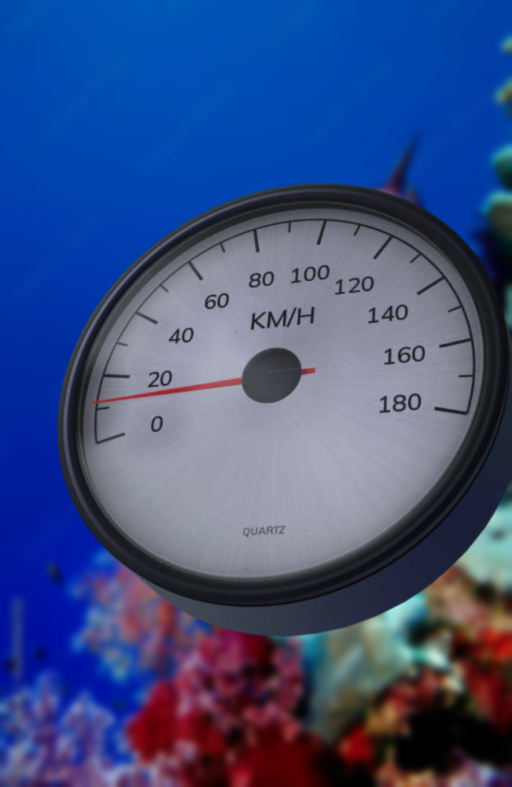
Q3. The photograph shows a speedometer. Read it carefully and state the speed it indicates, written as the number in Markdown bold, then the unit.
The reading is **10** km/h
